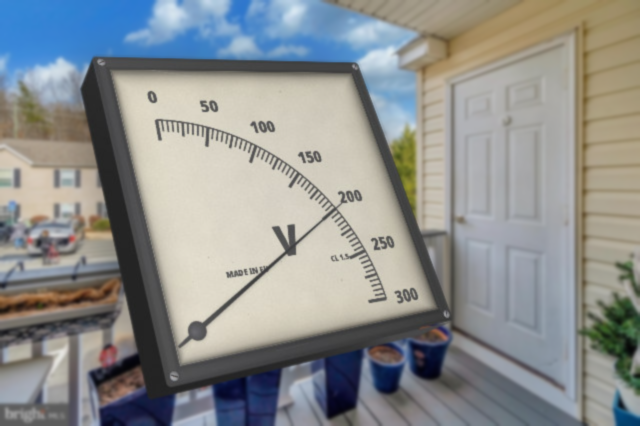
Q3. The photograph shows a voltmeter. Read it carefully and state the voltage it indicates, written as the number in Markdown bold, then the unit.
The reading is **200** V
